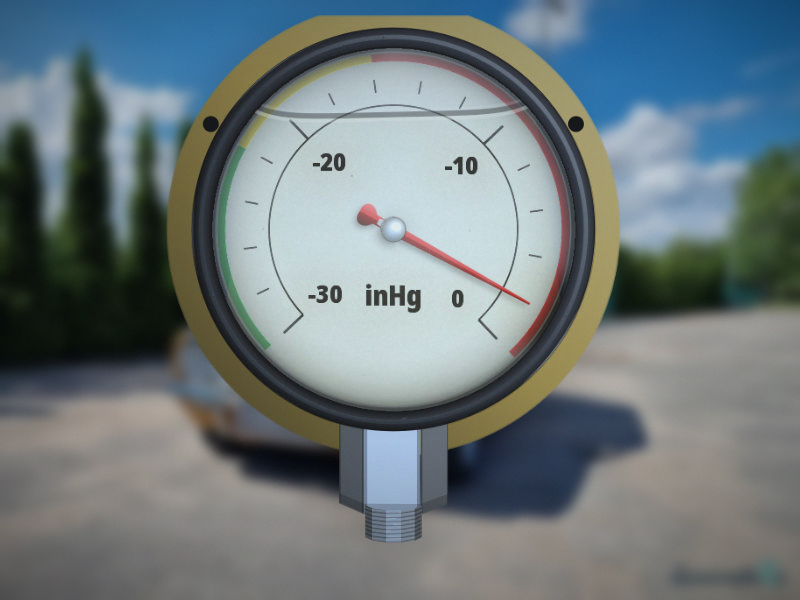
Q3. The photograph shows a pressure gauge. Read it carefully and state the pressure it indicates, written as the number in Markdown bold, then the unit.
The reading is **-2** inHg
